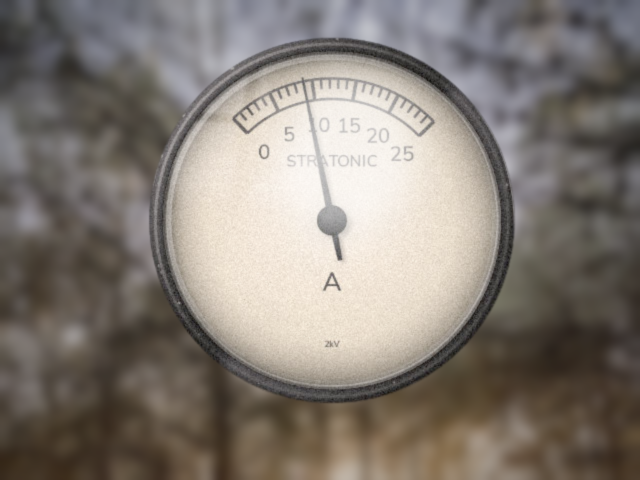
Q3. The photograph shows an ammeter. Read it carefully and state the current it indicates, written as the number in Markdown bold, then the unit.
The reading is **9** A
